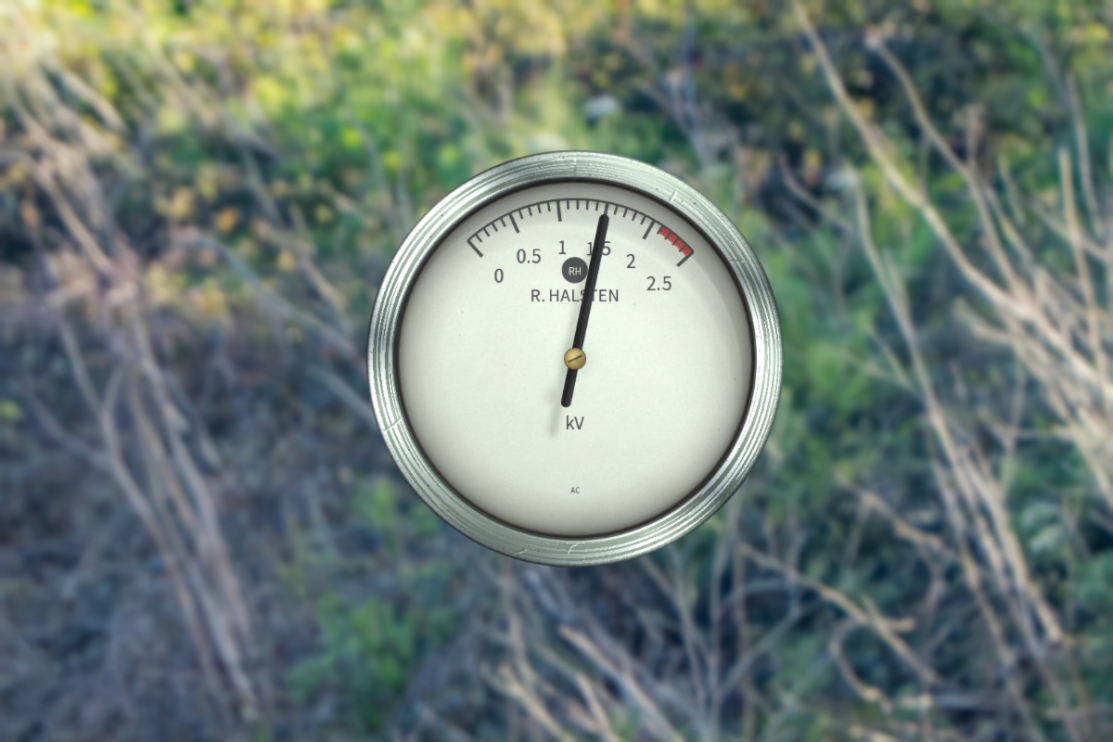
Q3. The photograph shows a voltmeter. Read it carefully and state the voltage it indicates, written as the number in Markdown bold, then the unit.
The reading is **1.5** kV
